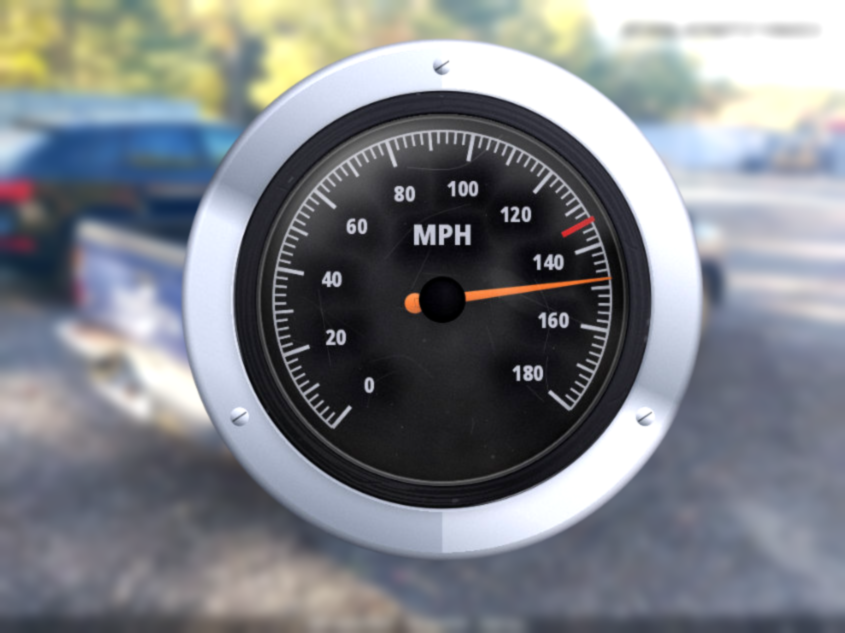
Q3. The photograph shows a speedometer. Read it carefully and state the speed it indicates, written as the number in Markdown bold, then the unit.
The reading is **148** mph
